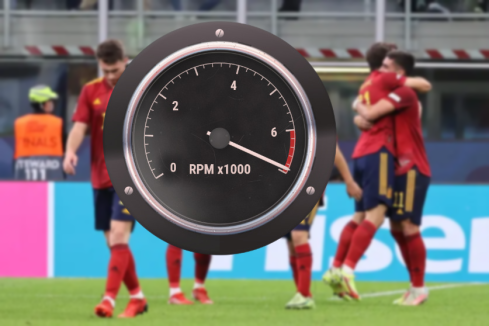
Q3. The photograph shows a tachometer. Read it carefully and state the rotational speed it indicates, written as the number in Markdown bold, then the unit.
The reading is **6900** rpm
